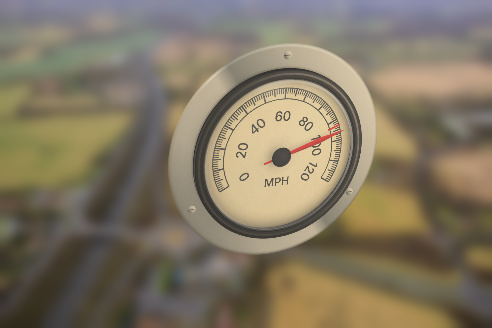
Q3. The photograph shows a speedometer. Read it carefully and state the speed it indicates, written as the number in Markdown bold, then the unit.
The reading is **95** mph
